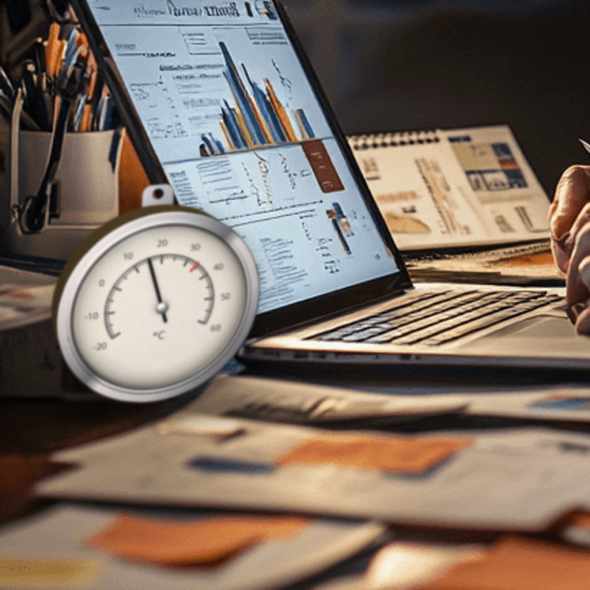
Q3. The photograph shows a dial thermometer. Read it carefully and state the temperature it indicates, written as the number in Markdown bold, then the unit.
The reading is **15** °C
